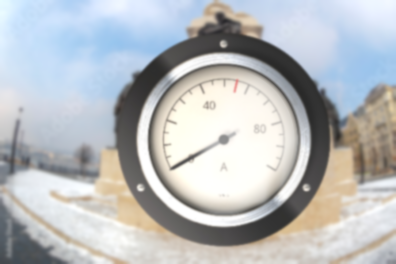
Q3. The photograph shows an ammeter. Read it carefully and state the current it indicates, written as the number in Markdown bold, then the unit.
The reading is **0** A
